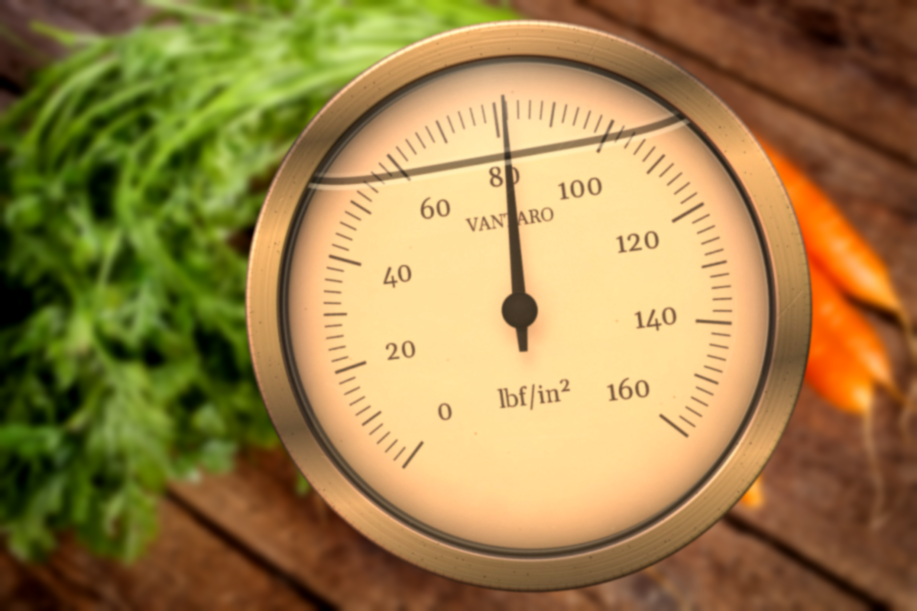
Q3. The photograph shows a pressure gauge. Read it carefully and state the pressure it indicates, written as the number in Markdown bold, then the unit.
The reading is **82** psi
